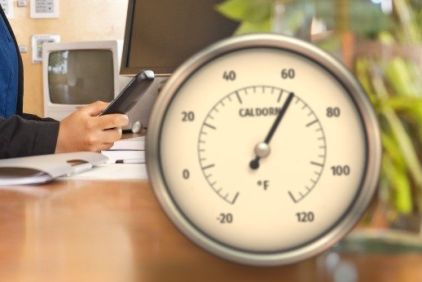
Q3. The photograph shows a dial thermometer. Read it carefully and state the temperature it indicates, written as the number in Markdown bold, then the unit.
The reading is **64** °F
